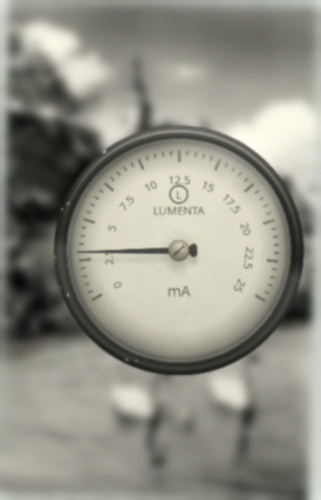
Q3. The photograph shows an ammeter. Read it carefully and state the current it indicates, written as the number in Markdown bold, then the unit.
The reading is **3** mA
